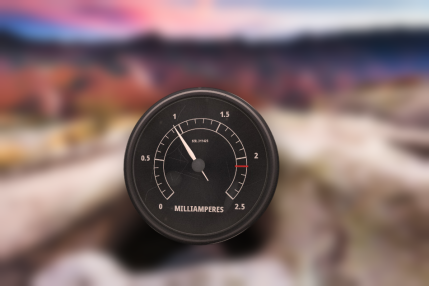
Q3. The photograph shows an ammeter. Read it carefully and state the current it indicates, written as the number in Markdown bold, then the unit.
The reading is **0.95** mA
